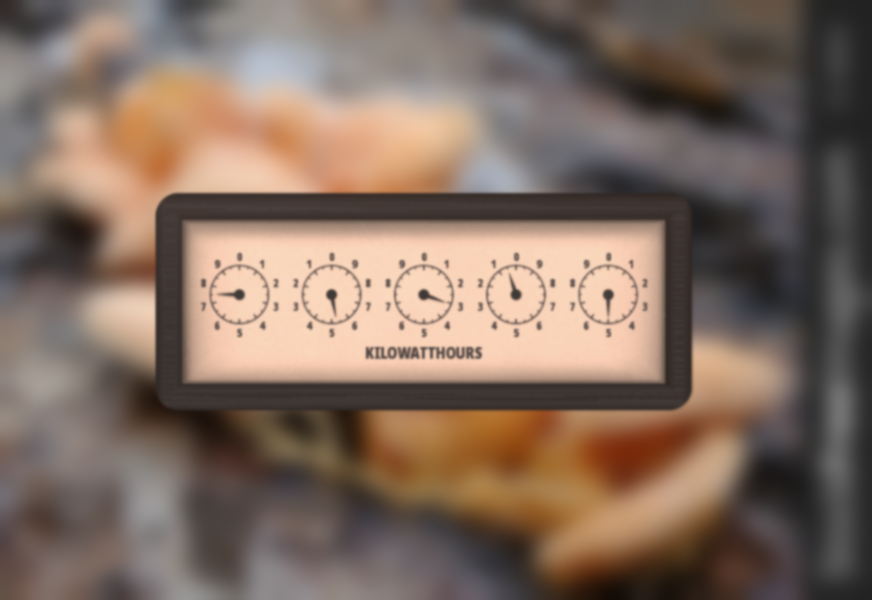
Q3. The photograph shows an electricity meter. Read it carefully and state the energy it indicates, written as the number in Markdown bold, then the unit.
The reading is **75305** kWh
